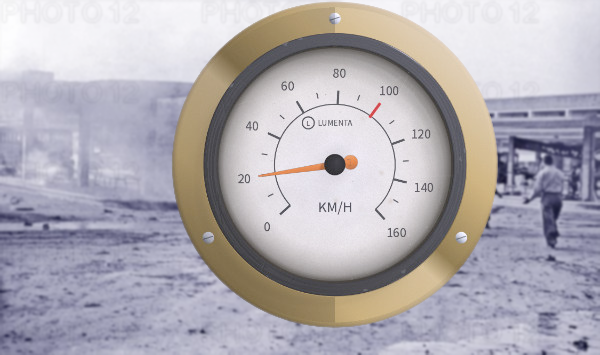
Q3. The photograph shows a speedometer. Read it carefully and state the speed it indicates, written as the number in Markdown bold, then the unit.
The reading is **20** km/h
